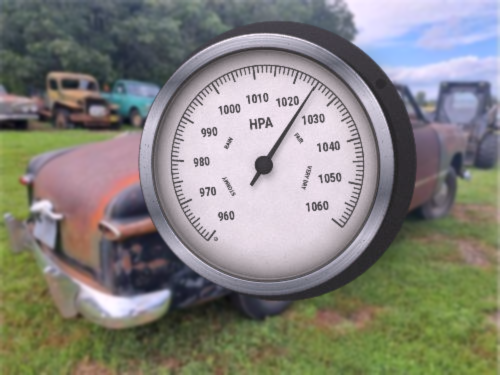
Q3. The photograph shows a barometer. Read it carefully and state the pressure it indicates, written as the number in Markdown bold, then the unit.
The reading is **1025** hPa
